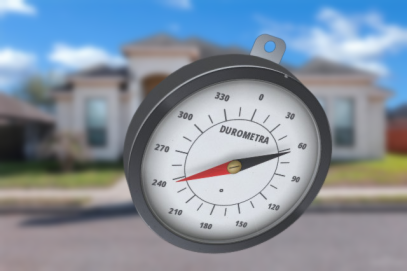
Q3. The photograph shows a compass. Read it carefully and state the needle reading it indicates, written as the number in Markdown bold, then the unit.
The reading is **240** °
